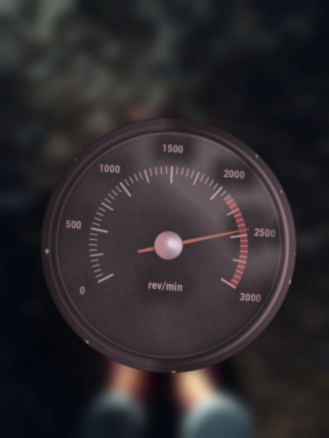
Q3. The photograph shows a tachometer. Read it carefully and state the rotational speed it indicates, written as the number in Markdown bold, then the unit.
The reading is **2450** rpm
